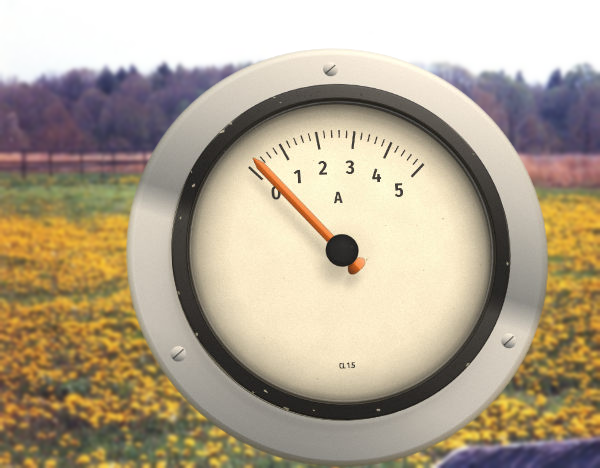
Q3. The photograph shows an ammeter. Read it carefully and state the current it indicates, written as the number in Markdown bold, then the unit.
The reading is **0.2** A
